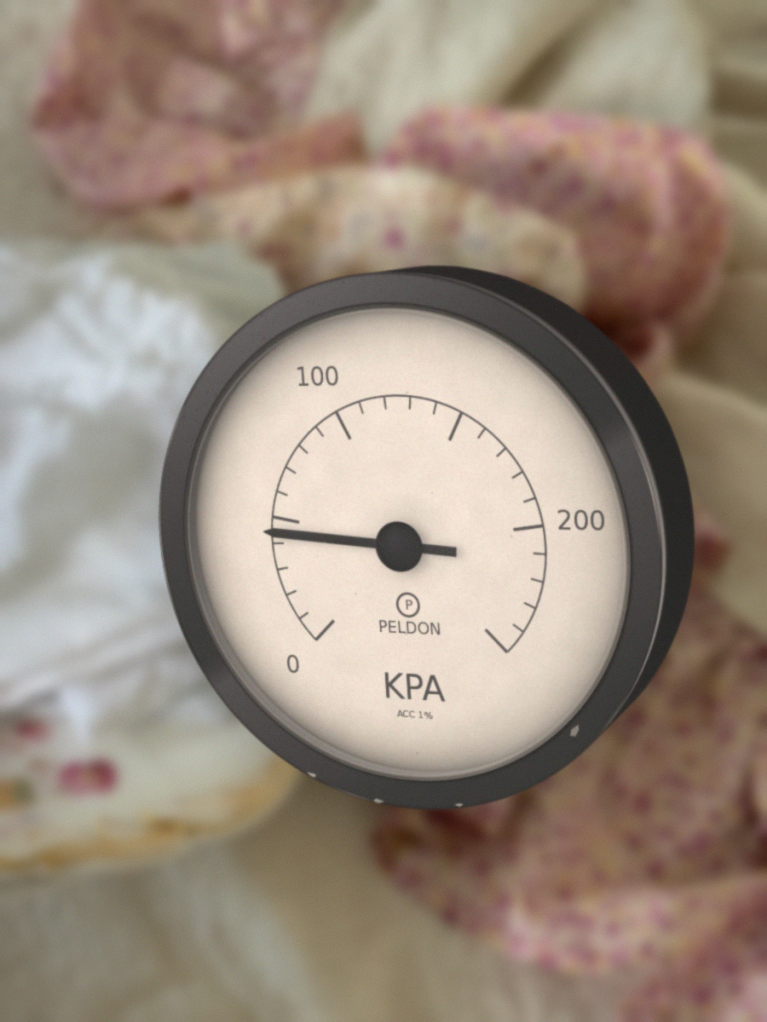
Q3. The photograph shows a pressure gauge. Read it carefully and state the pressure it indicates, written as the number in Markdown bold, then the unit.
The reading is **45** kPa
